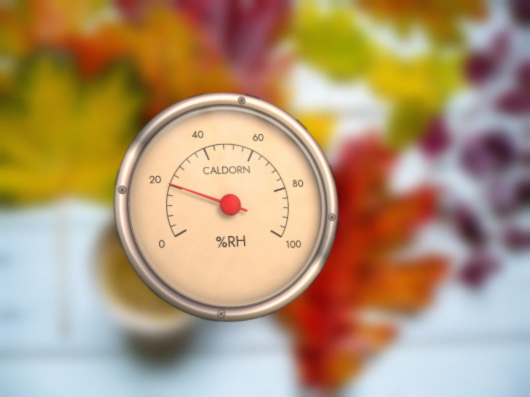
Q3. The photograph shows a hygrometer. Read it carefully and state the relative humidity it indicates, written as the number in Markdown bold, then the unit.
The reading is **20** %
